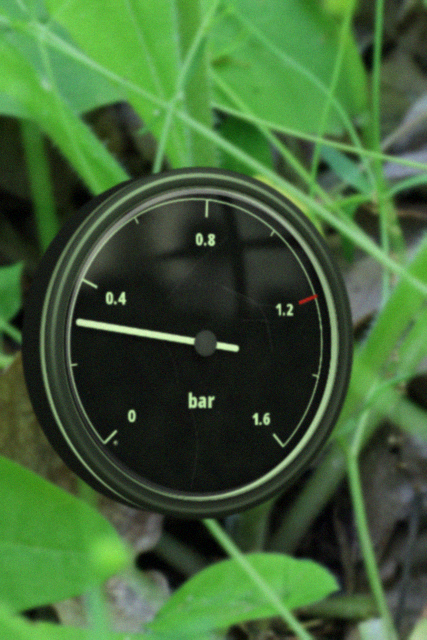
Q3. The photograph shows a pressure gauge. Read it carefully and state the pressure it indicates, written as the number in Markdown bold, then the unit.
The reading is **0.3** bar
